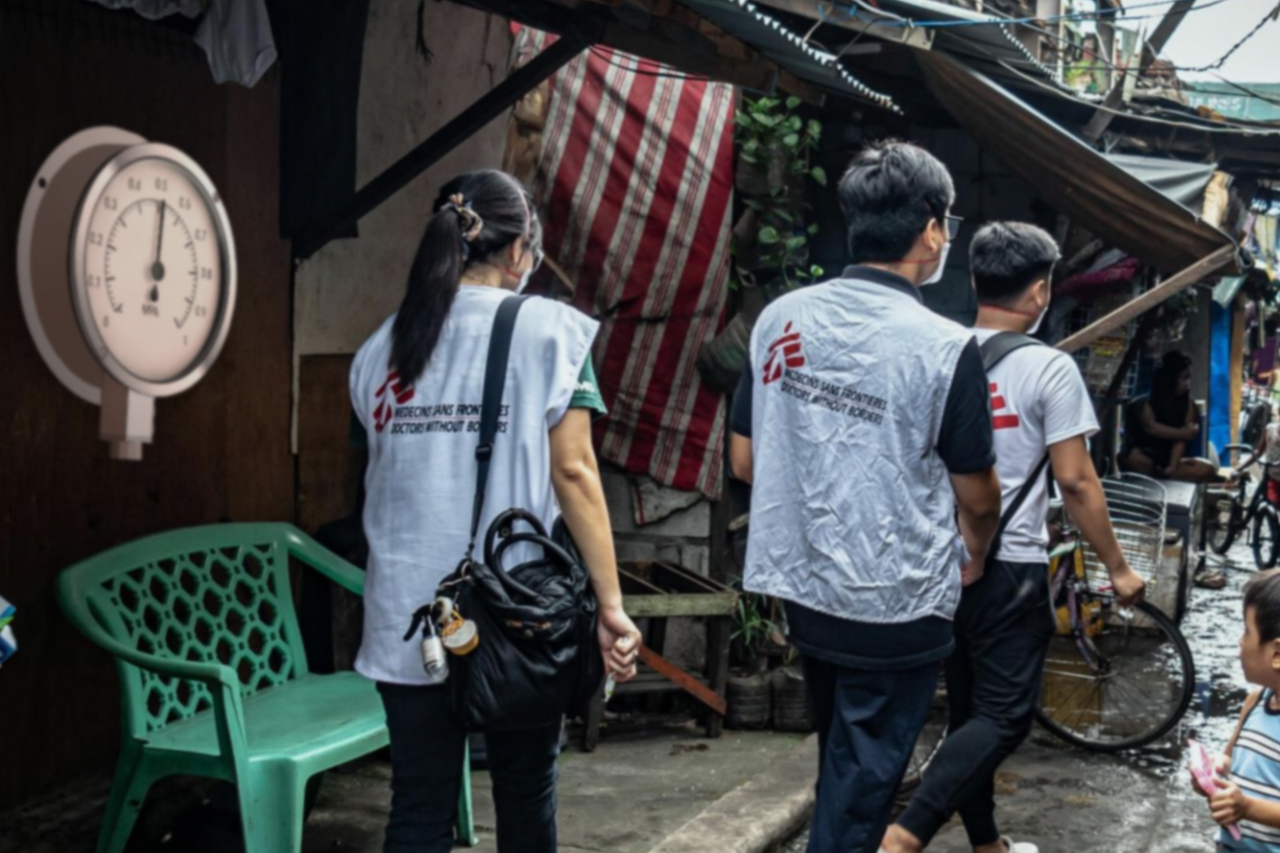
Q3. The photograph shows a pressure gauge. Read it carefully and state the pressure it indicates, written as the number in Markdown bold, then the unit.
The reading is **0.5** MPa
